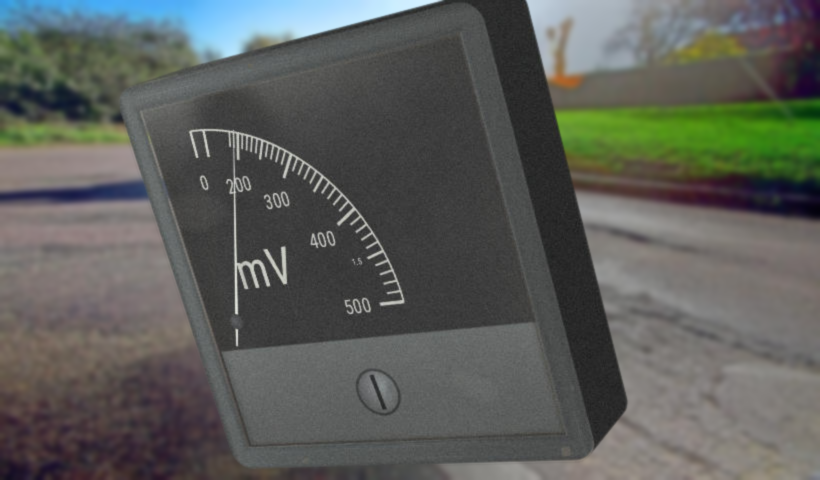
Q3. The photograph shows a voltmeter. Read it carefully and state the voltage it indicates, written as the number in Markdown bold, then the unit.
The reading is **200** mV
